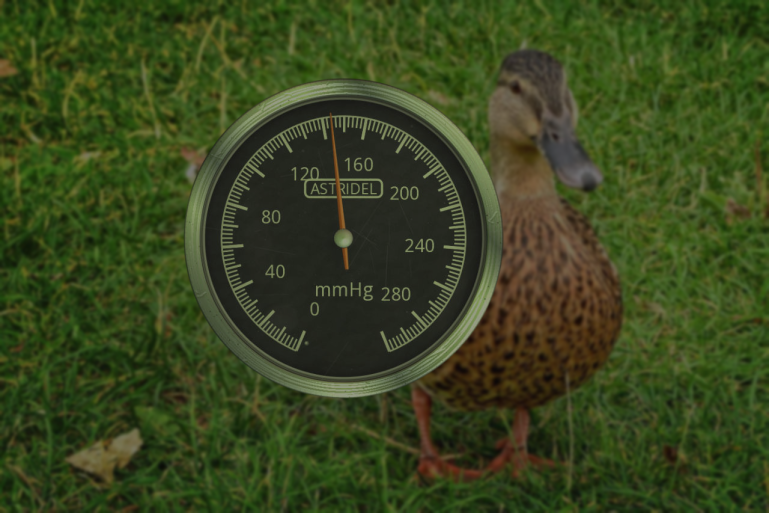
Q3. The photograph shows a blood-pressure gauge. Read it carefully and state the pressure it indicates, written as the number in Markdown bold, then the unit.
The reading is **144** mmHg
